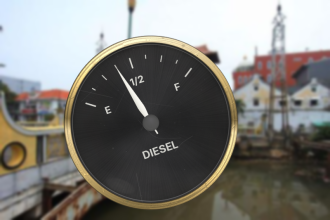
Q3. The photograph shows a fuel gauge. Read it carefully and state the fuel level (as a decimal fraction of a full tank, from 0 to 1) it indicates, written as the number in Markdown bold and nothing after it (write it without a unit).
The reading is **0.375**
